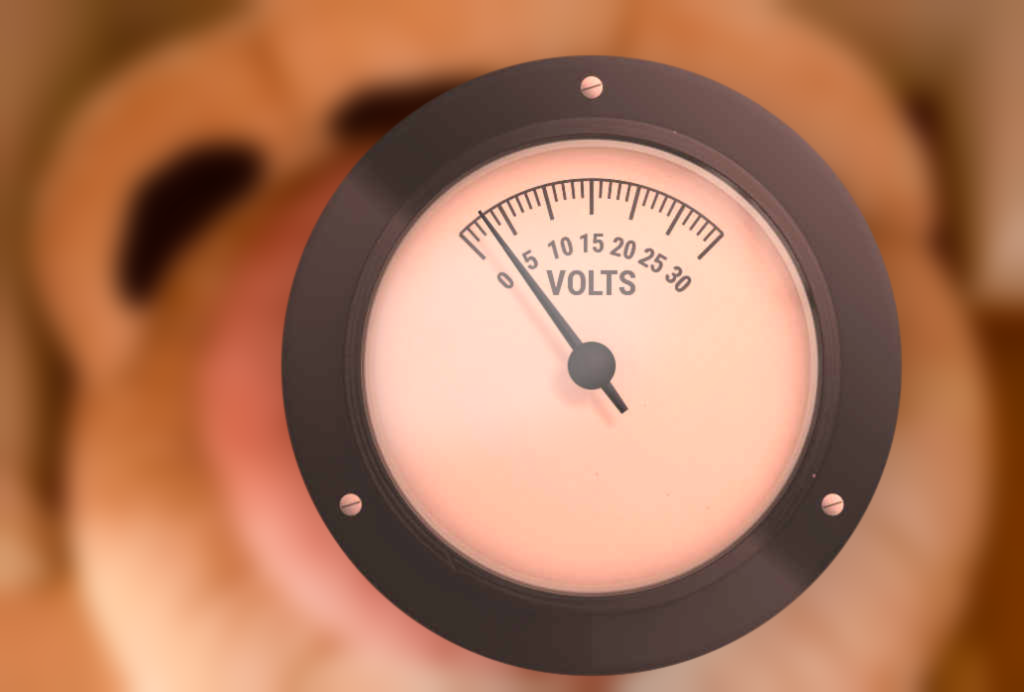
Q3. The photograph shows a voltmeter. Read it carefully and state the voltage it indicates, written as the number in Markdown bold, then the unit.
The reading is **3** V
